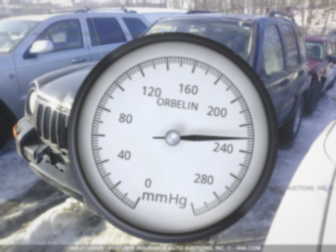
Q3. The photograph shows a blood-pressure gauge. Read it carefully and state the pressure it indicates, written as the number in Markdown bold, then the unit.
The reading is **230** mmHg
